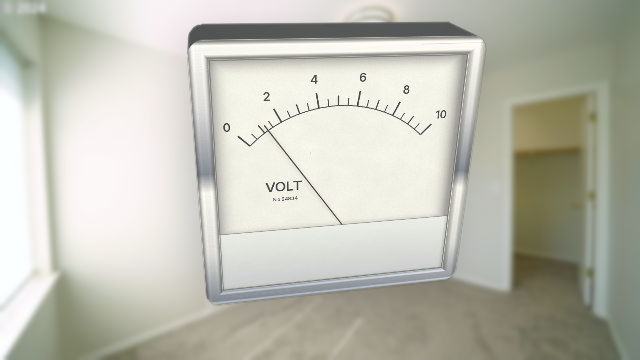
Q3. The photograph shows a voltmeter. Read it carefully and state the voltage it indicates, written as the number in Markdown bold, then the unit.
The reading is **1.25** V
